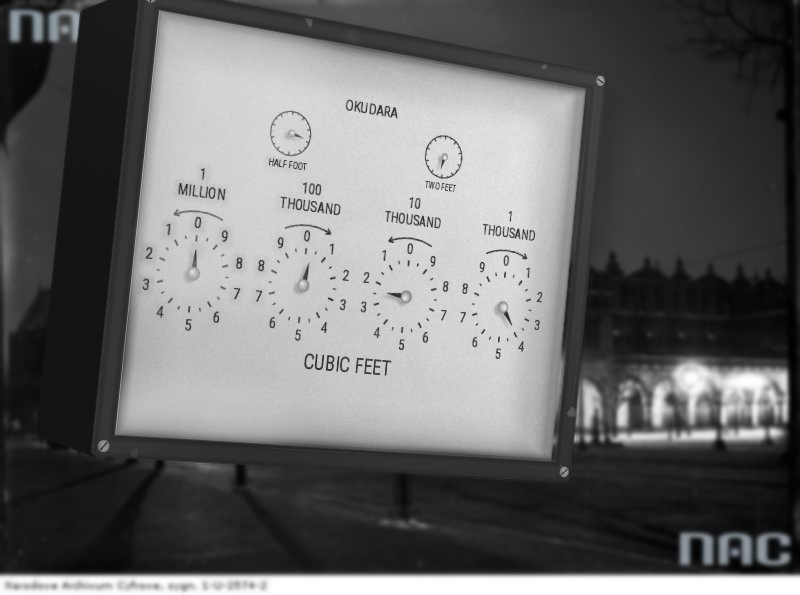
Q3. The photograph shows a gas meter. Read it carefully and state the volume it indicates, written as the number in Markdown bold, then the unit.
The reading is **2400** ft³
